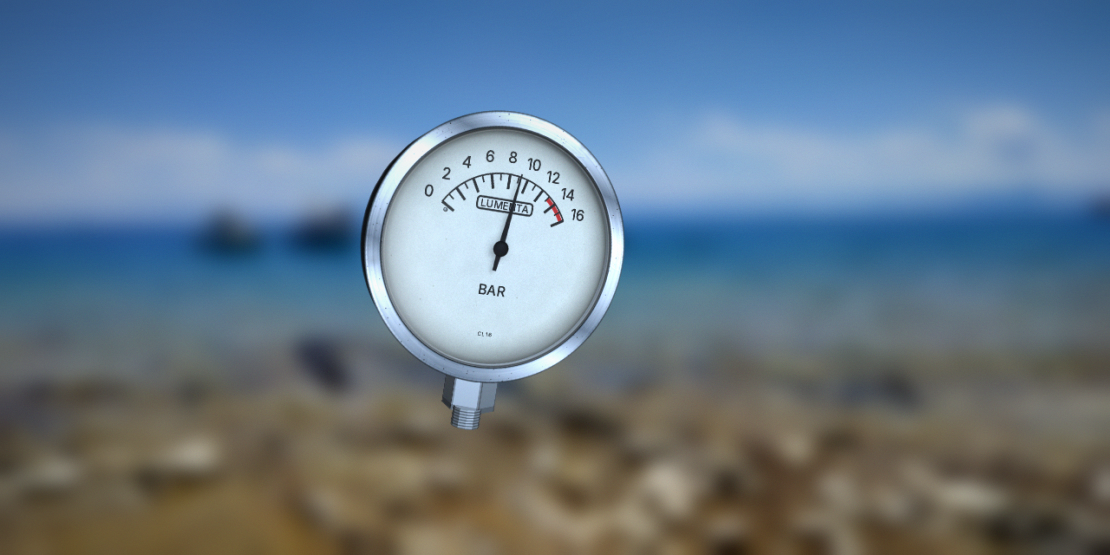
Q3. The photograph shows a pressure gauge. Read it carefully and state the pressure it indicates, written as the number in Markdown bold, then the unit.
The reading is **9** bar
